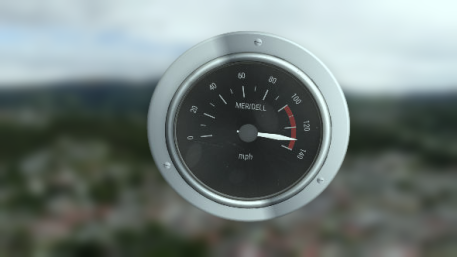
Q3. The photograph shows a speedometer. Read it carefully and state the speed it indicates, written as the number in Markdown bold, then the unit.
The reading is **130** mph
